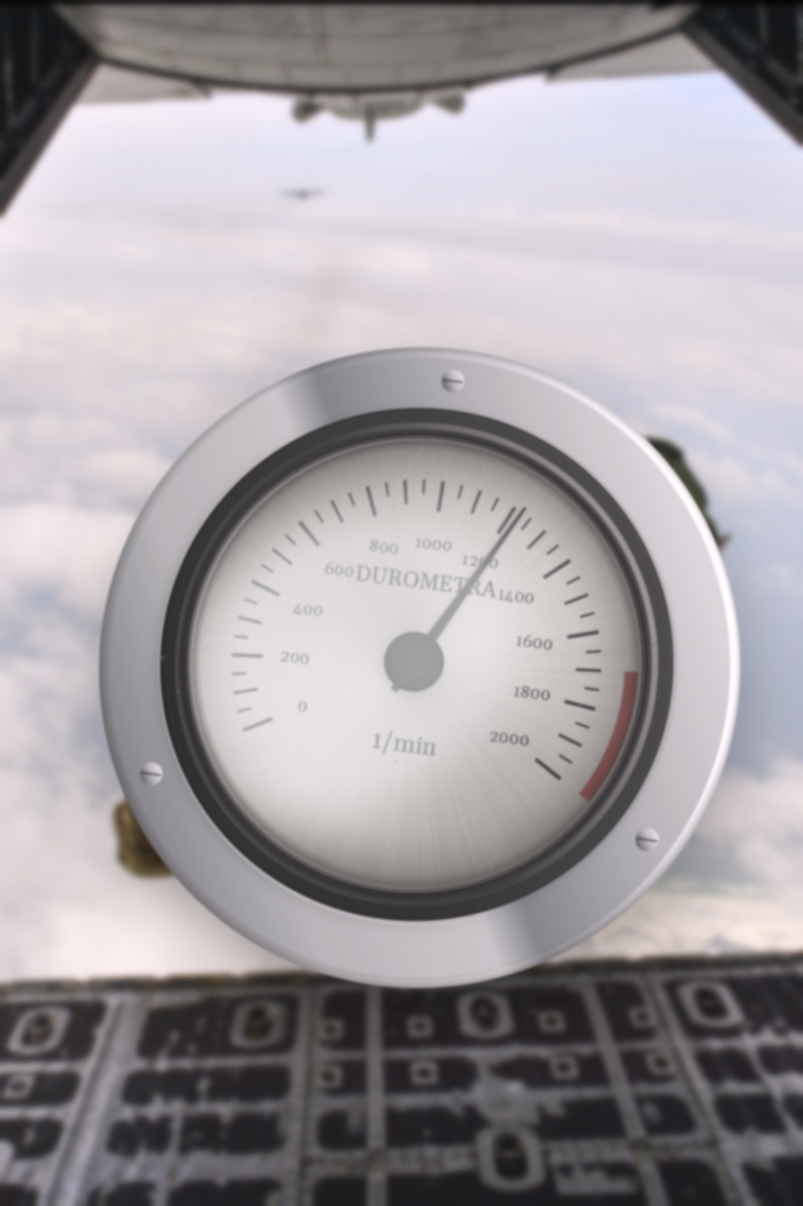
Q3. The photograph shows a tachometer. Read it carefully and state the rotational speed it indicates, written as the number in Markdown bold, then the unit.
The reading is **1225** rpm
